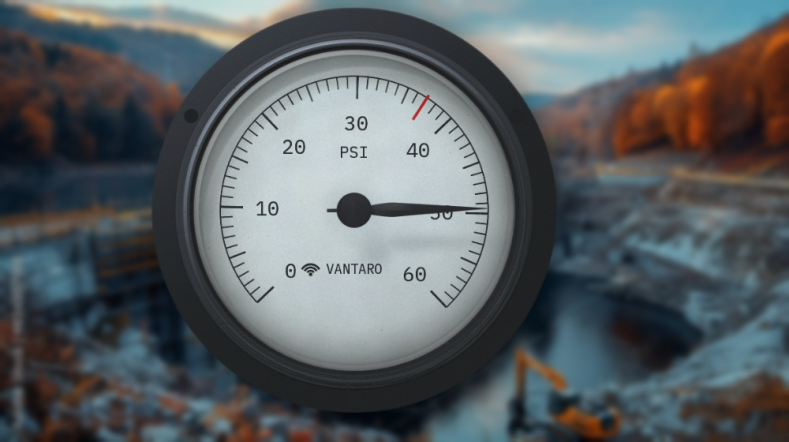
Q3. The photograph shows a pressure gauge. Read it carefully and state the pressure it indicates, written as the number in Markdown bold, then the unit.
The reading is **49.5** psi
